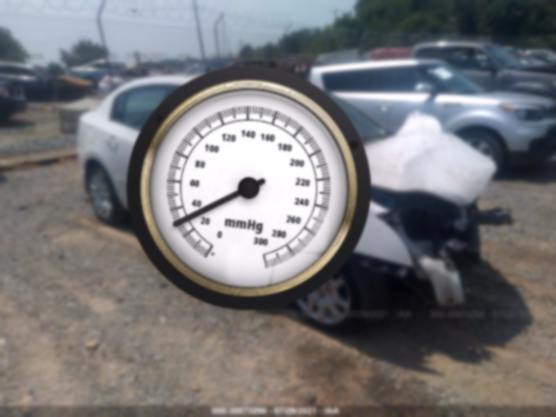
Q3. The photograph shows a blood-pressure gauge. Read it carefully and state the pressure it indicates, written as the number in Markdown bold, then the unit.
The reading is **30** mmHg
